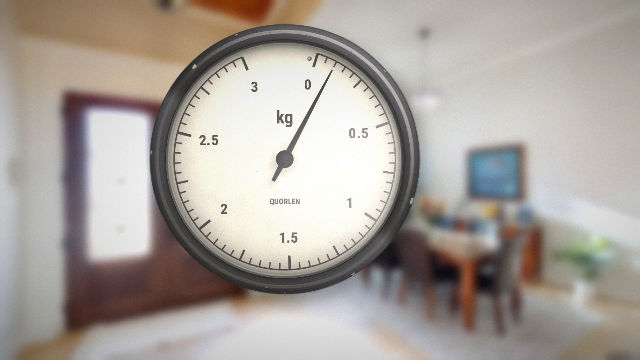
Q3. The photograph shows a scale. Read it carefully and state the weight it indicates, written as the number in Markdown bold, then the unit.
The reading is **0.1** kg
